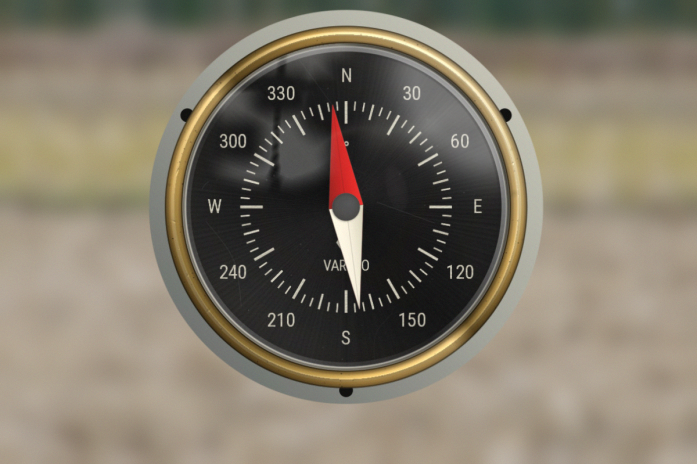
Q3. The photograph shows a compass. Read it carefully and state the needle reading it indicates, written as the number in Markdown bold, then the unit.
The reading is **352.5** °
